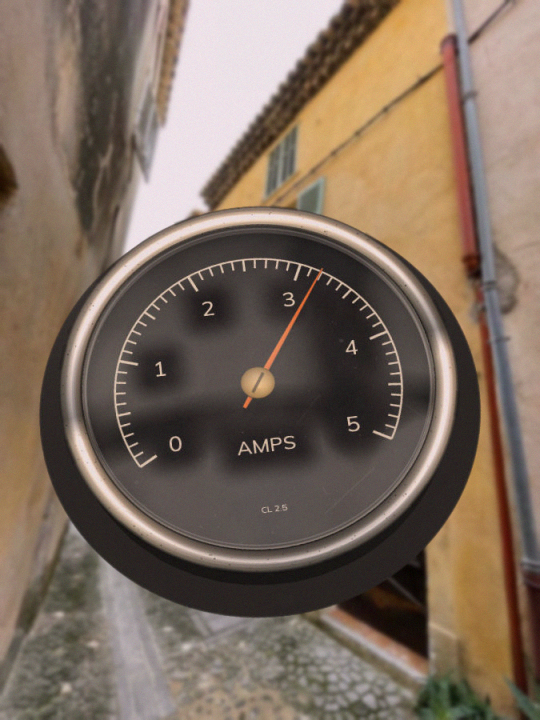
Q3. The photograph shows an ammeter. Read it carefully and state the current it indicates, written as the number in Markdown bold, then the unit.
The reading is **3.2** A
